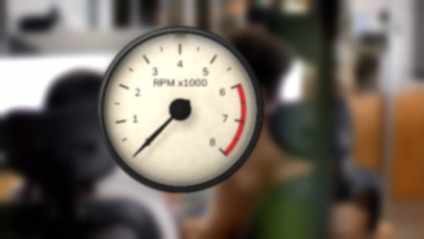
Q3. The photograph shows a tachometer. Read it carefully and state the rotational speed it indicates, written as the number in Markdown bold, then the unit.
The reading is **0** rpm
